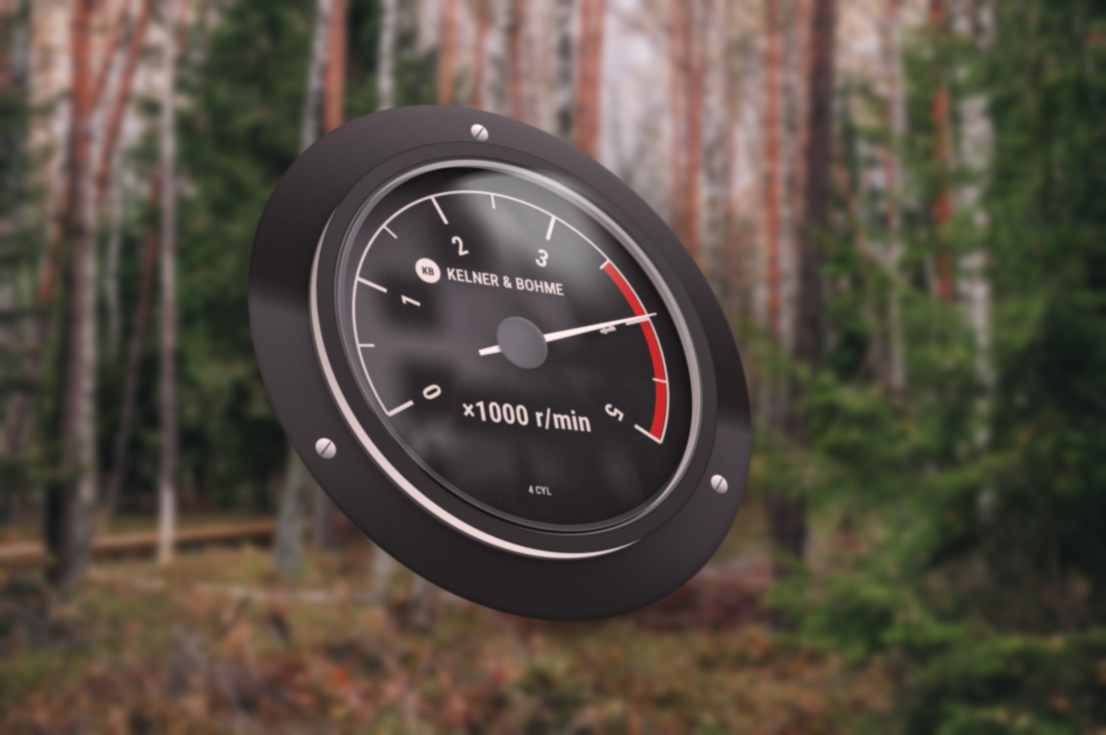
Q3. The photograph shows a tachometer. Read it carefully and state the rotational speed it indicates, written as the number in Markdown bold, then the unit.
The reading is **4000** rpm
